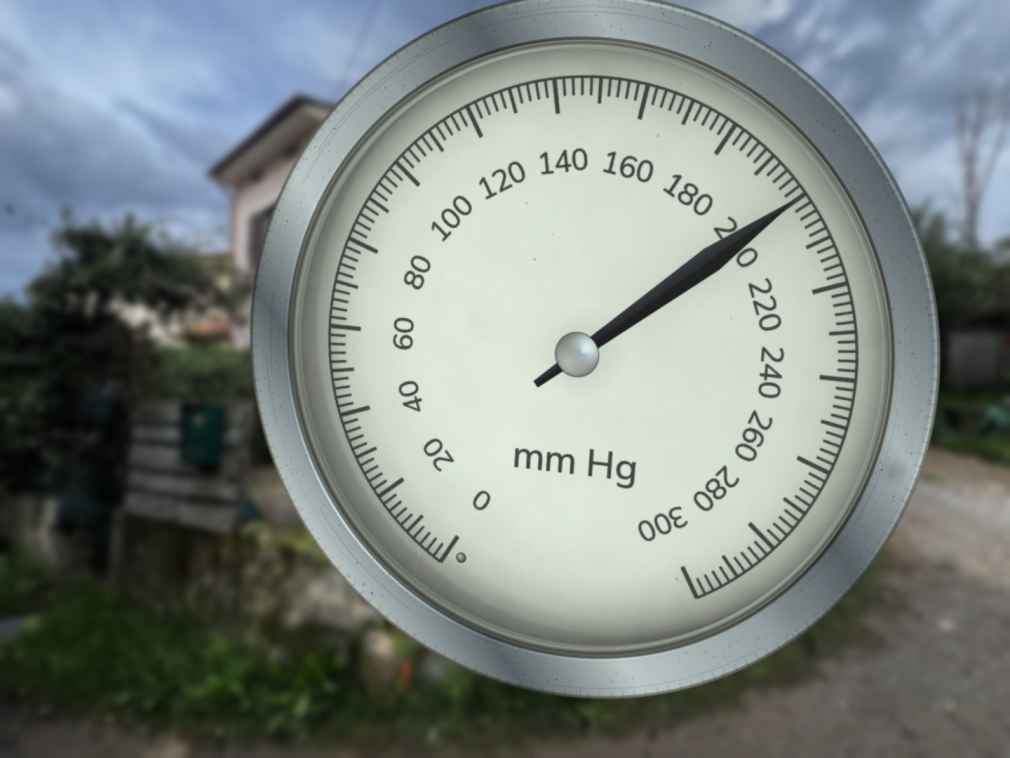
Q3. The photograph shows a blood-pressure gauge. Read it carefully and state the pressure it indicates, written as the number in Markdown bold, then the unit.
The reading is **200** mmHg
